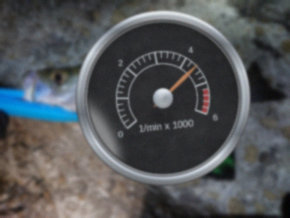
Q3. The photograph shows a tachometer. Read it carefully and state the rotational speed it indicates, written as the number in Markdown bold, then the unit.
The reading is **4400** rpm
